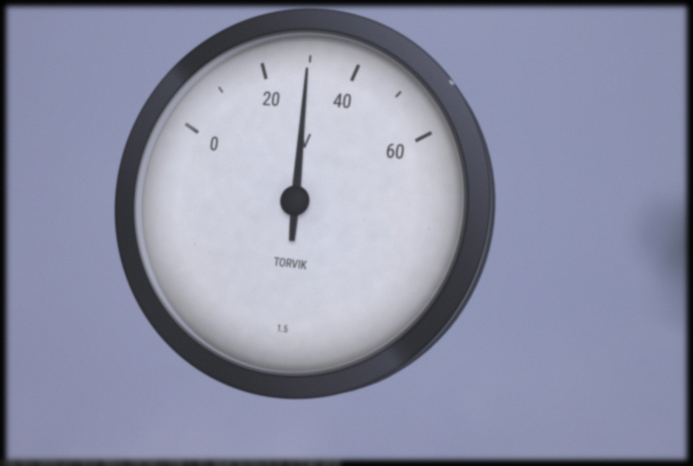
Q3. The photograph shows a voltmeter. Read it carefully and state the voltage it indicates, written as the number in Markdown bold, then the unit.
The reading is **30** V
